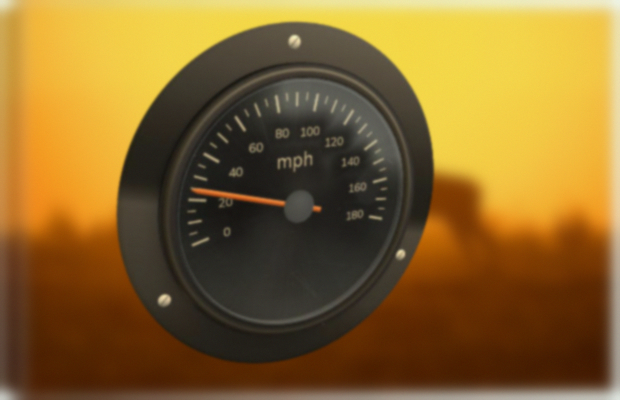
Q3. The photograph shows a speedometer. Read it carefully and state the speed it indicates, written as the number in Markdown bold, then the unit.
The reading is **25** mph
